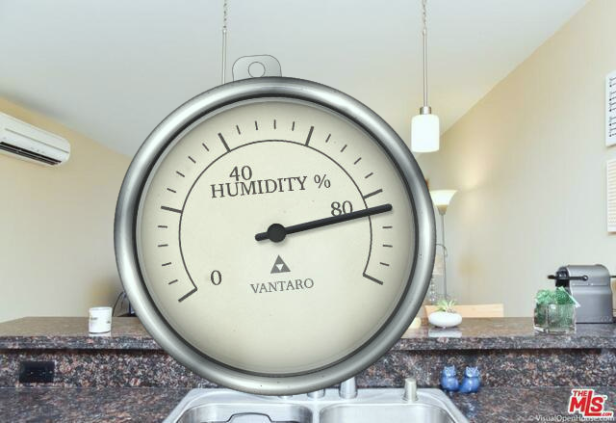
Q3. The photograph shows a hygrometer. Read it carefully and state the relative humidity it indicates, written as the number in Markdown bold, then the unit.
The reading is **84** %
